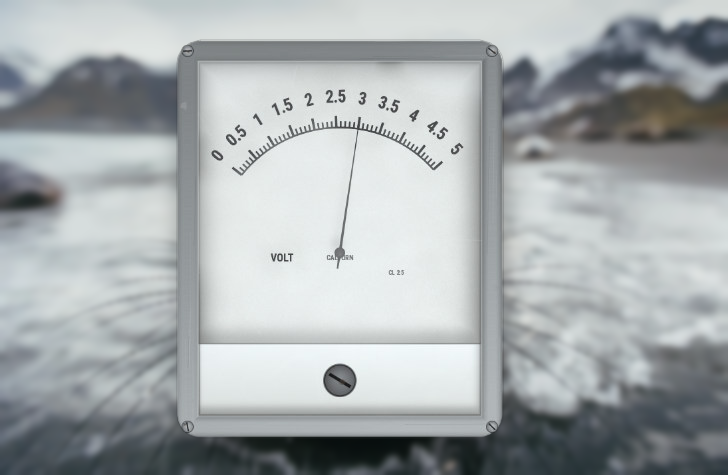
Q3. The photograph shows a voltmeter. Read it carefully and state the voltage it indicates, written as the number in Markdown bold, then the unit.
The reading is **3** V
